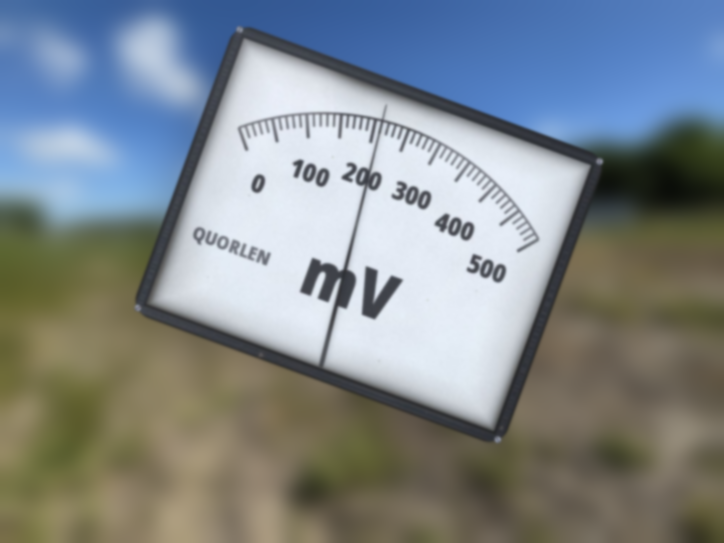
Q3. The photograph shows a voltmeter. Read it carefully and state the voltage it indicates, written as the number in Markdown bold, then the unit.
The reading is **210** mV
